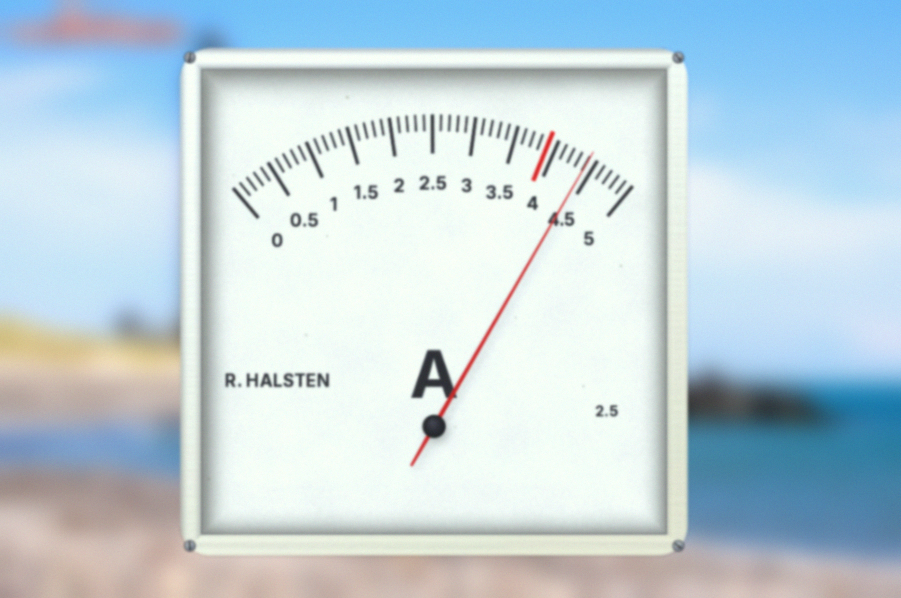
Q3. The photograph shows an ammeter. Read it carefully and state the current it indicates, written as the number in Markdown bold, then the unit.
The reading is **4.4** A
